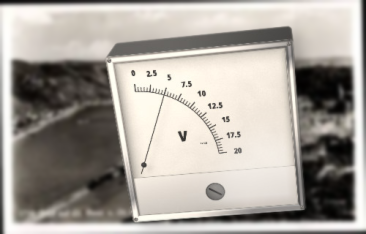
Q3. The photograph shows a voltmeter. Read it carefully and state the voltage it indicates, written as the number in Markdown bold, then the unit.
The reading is **5** V
